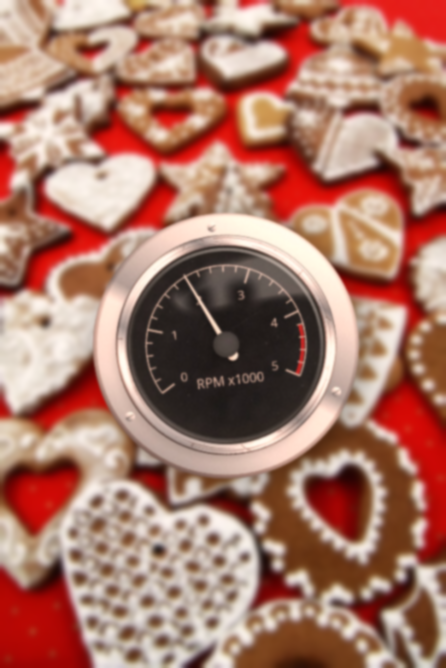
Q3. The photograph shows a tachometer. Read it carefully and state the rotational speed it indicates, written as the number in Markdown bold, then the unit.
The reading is **2000** rpm
